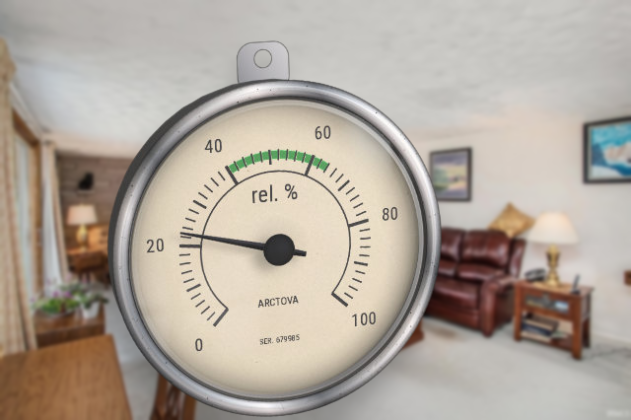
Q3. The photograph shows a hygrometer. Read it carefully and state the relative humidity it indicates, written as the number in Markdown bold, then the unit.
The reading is **23** %
